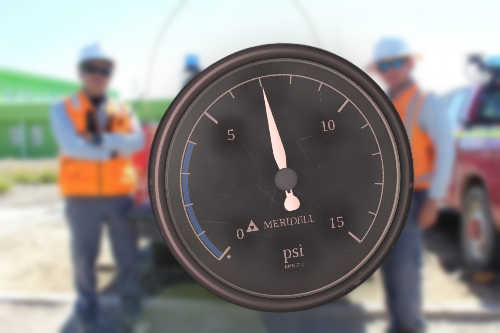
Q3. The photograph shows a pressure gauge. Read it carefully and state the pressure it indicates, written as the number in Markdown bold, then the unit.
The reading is **7** psi
